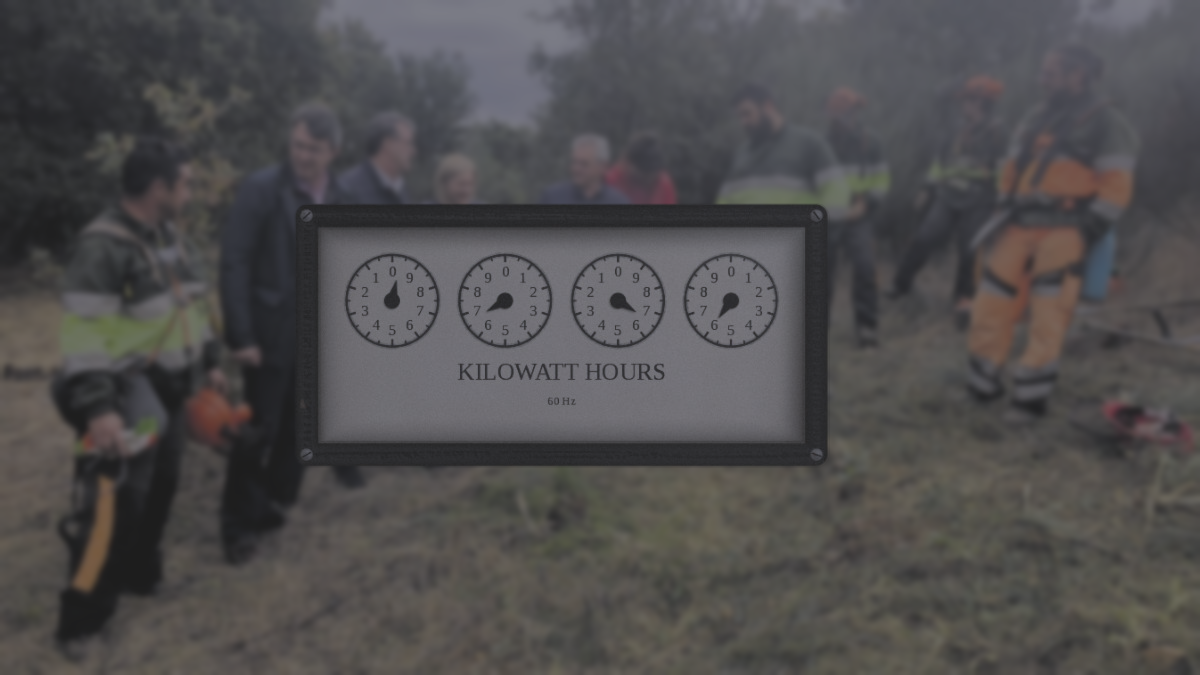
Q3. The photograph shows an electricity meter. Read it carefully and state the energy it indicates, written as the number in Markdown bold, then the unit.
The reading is **9666** kWh
